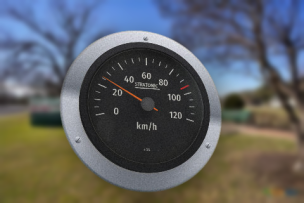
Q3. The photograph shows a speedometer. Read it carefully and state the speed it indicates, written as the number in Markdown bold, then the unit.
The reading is **25** km/h
